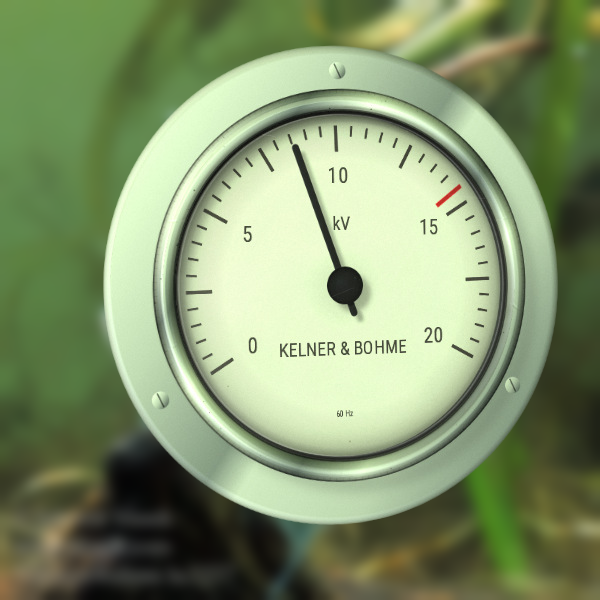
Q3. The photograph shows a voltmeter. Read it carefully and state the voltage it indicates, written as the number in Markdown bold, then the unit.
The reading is **8.5** kV
